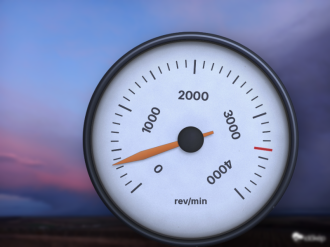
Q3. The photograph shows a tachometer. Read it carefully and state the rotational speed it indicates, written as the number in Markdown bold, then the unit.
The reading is **350** rpm
